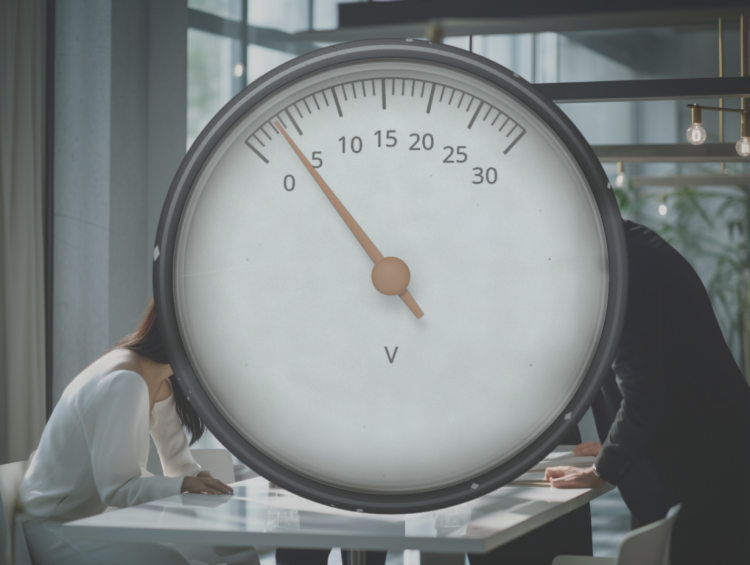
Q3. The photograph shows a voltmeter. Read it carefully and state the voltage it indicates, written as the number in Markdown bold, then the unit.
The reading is **3.5** V
